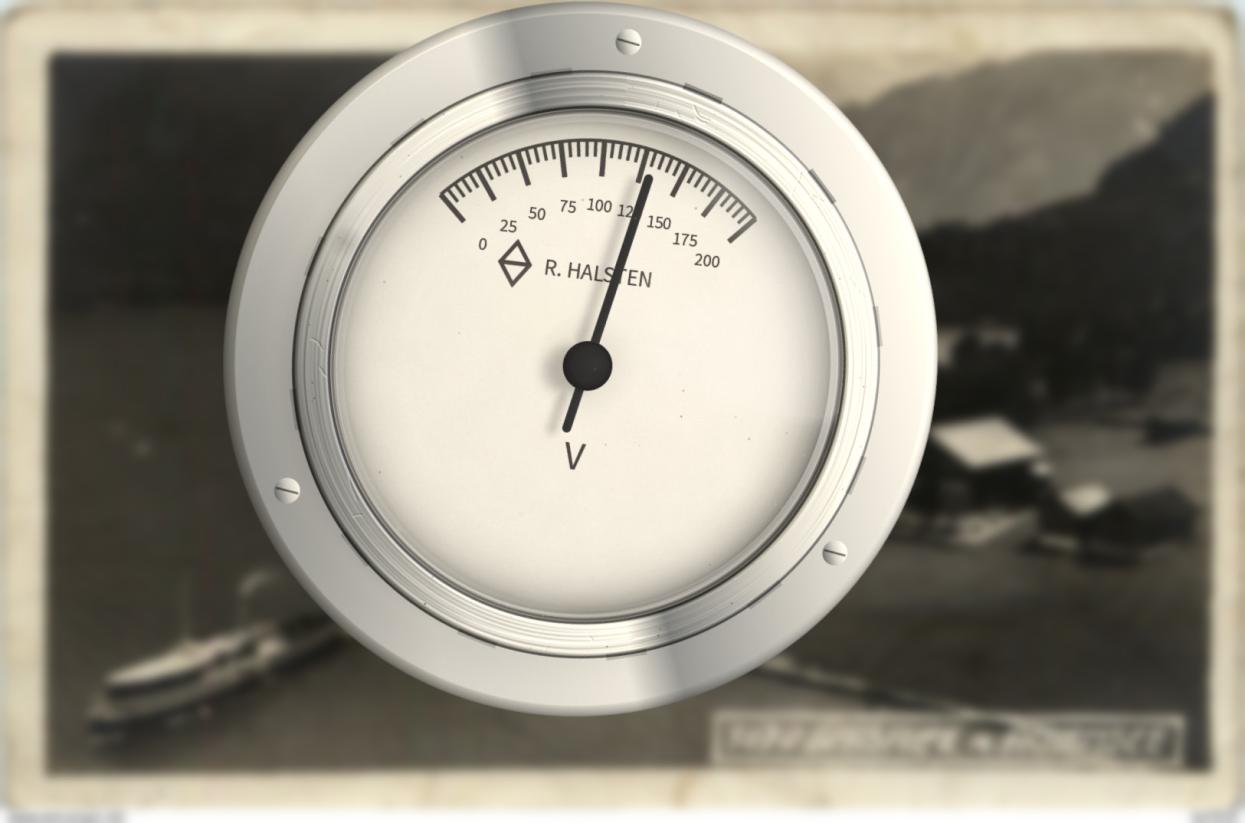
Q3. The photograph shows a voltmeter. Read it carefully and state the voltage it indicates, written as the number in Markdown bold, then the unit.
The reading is **130** V
